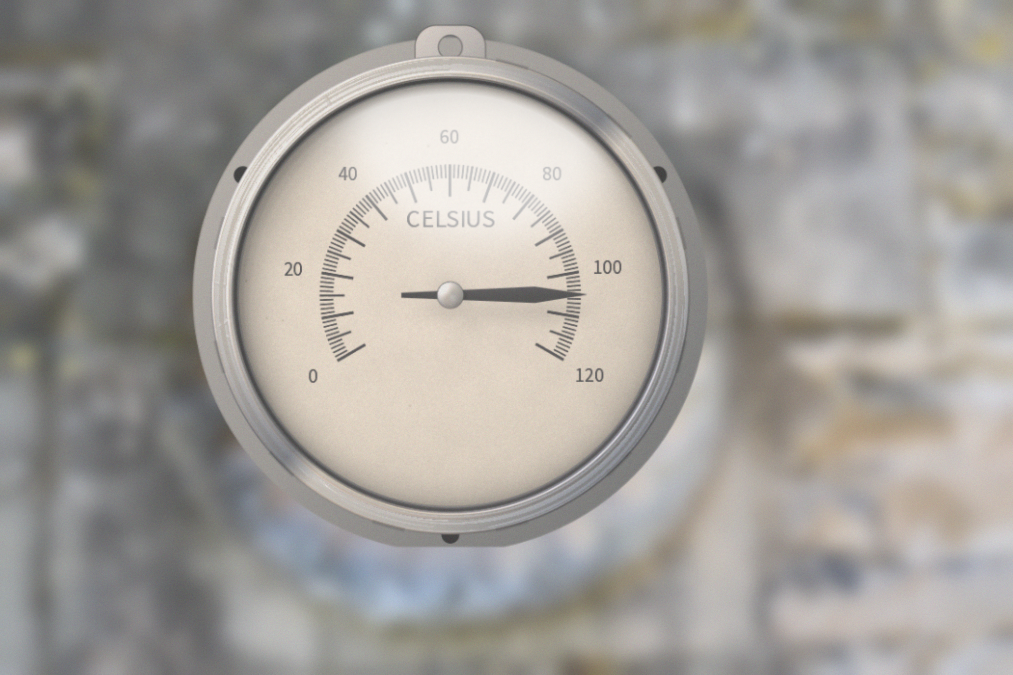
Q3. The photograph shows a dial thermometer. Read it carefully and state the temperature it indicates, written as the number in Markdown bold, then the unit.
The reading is **105** °C
